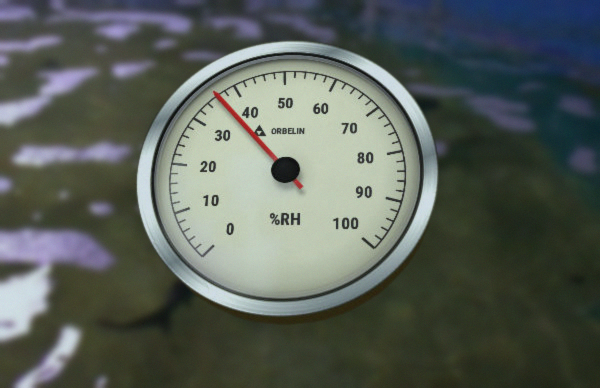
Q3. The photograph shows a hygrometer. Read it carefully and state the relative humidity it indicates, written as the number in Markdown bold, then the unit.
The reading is **36** %
